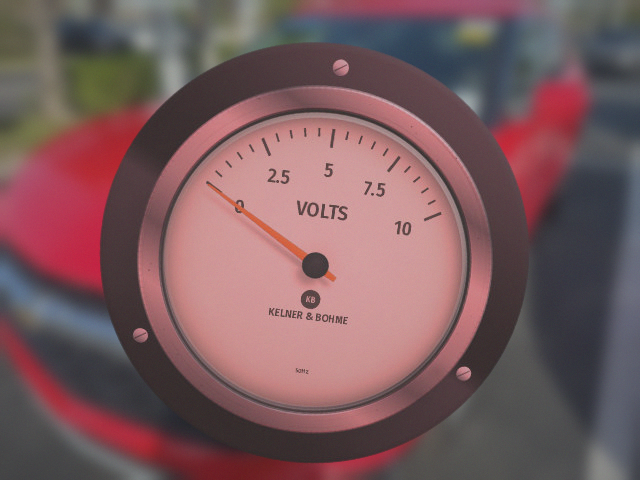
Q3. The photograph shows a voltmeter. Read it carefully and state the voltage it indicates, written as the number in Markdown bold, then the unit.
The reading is **0** V
